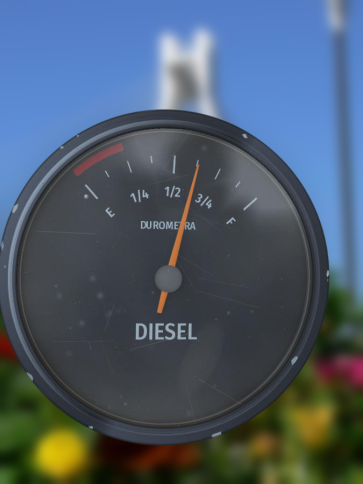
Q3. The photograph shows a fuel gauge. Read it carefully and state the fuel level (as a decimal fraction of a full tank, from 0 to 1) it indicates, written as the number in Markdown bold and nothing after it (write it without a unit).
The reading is **0.625**
